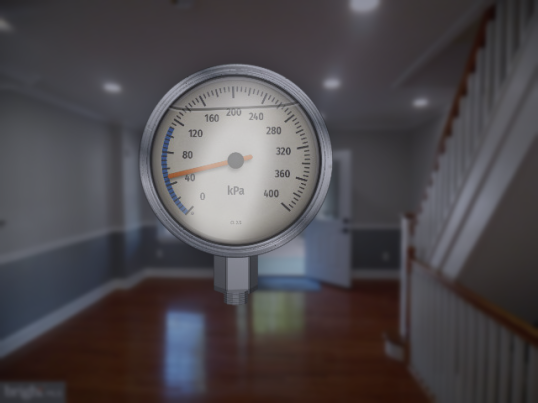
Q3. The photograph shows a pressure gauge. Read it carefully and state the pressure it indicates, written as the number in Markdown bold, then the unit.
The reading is **50** kPa
